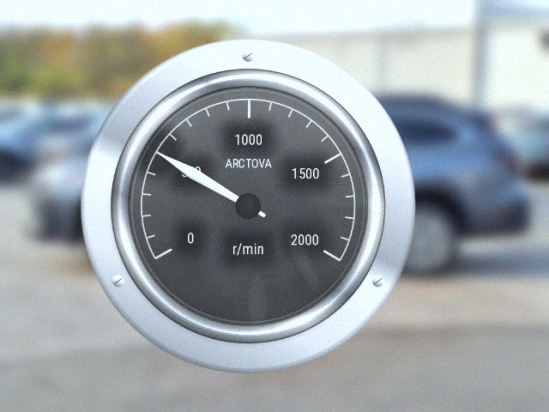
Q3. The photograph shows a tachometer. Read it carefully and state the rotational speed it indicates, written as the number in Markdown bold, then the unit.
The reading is **500** rpm
